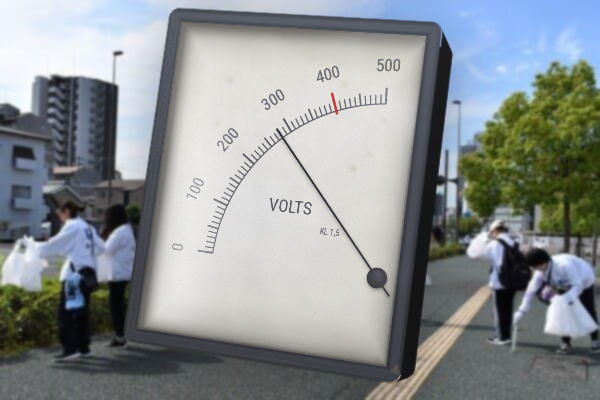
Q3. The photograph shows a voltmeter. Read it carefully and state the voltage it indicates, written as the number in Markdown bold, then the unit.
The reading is **280** V
